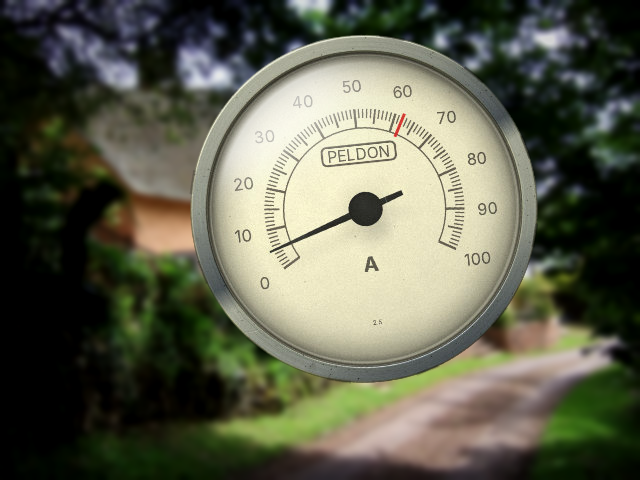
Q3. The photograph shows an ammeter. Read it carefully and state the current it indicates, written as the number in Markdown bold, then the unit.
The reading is **5** A
